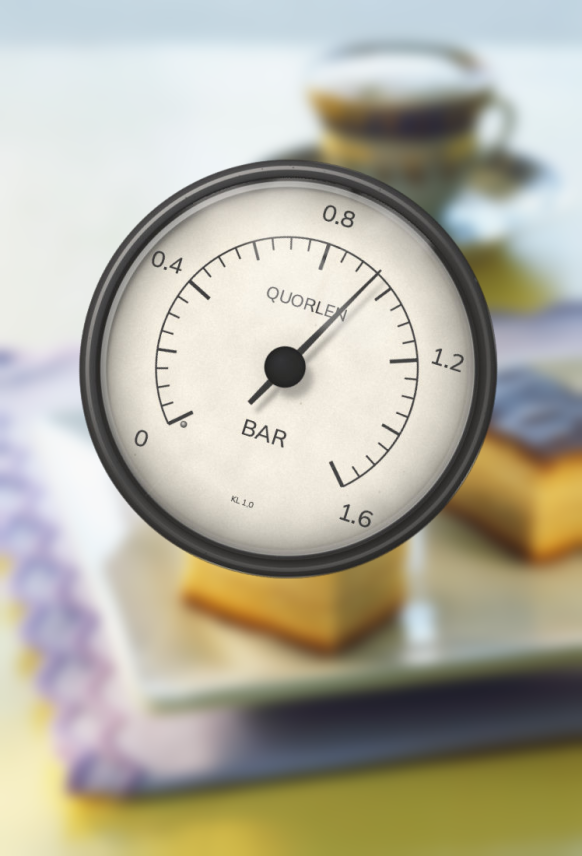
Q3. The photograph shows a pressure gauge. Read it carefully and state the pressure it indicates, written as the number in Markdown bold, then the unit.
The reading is **0.95** bar
